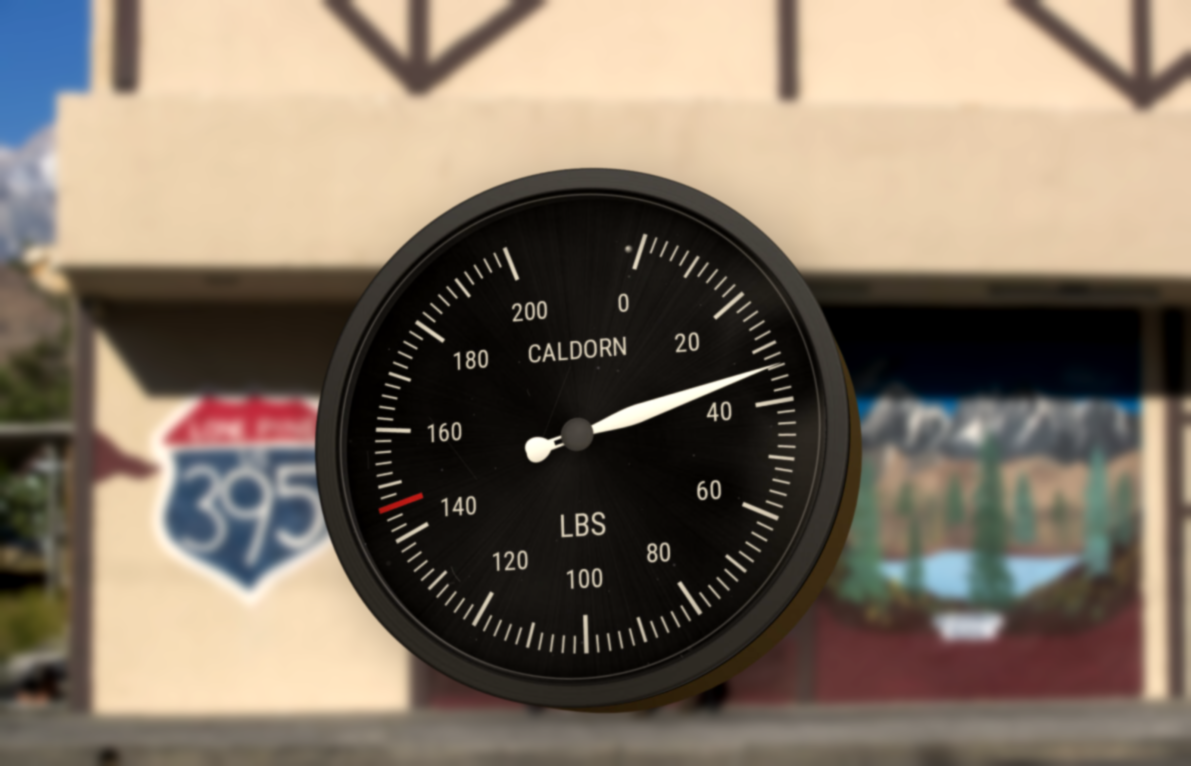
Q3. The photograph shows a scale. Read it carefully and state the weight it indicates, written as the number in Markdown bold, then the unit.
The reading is **34** lb
